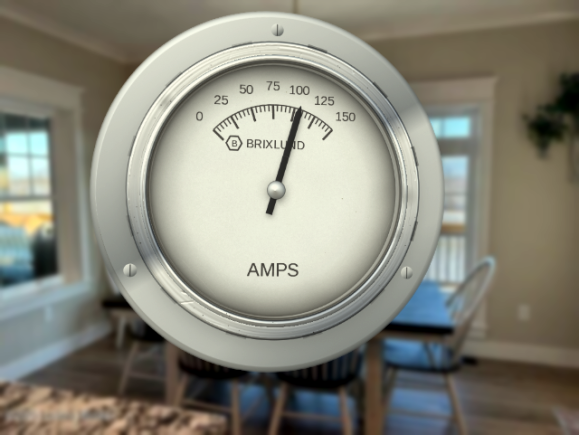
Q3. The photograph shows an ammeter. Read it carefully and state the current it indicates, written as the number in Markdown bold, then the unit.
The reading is **105** A
